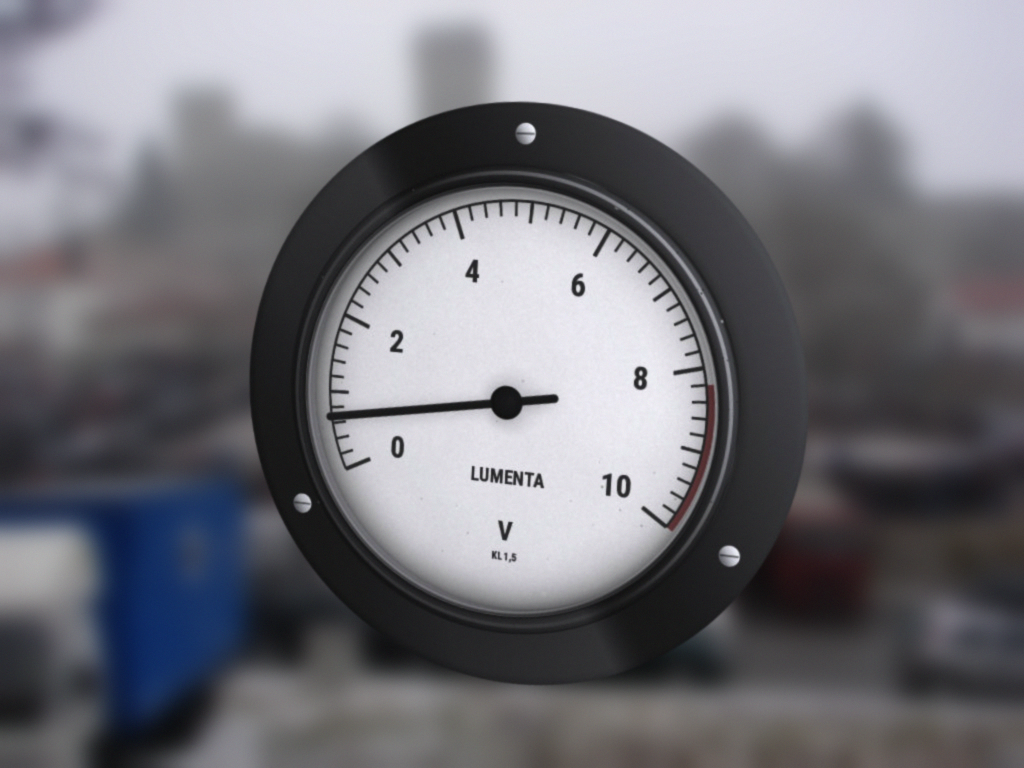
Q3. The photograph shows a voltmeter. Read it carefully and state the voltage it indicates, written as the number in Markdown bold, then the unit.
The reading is **0.7** V
